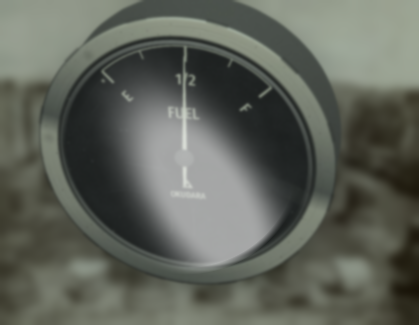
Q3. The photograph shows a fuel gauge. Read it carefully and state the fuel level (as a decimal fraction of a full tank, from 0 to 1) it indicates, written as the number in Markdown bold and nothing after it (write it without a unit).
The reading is **0.5**
